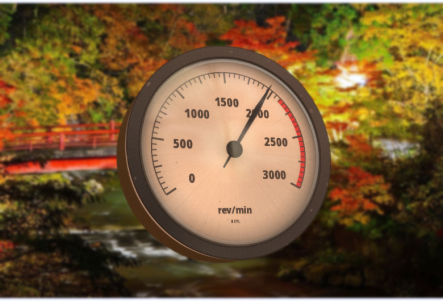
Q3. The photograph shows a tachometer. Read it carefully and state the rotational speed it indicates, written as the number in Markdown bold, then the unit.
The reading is **1950** rpm
